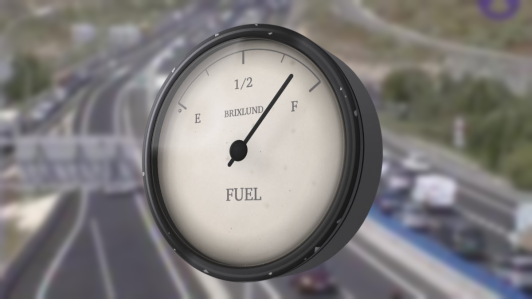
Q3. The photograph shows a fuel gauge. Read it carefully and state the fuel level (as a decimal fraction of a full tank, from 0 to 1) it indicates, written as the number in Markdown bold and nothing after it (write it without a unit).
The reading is **0.875**
